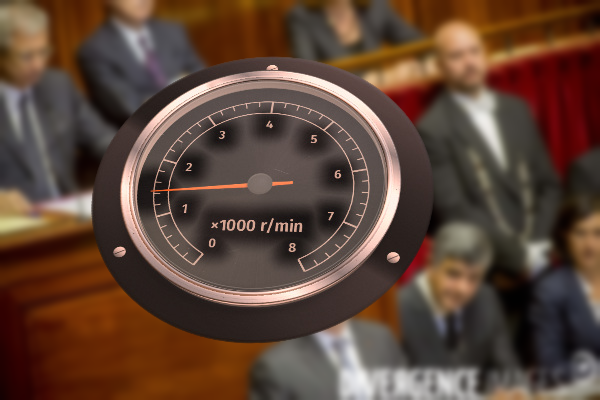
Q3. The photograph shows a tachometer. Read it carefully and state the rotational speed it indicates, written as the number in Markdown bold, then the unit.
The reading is **1400** rpm
